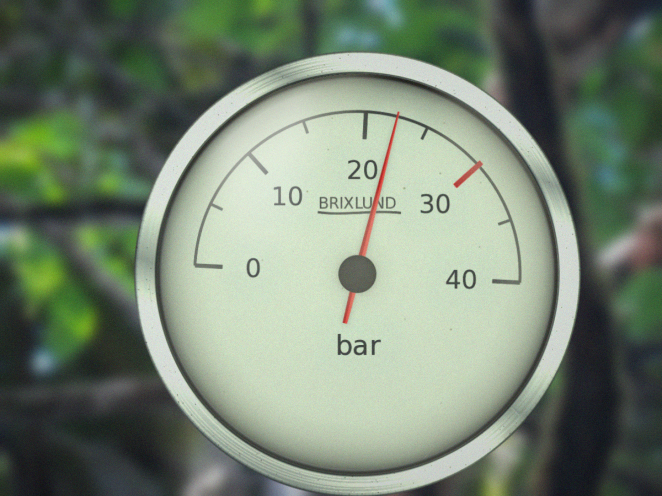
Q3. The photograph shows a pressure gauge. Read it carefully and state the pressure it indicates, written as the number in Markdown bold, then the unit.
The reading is **22.5** bar
